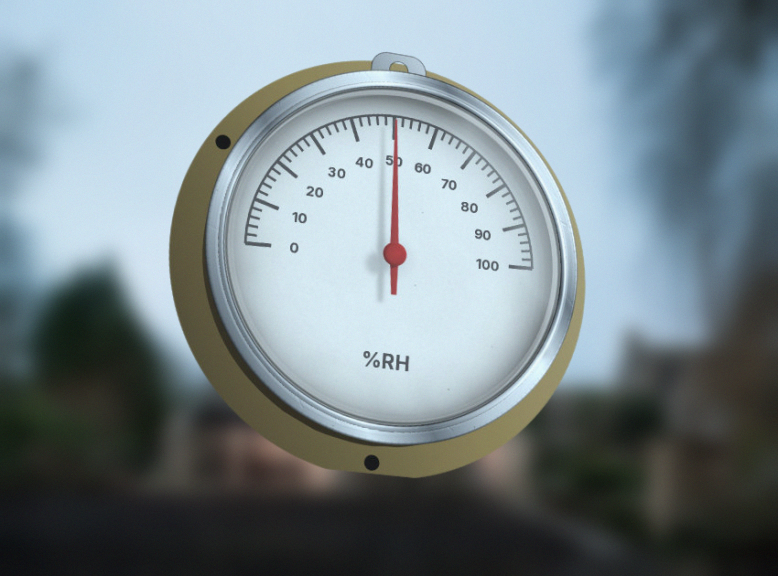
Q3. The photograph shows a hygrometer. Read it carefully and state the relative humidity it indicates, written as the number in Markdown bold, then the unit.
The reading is **50** %
